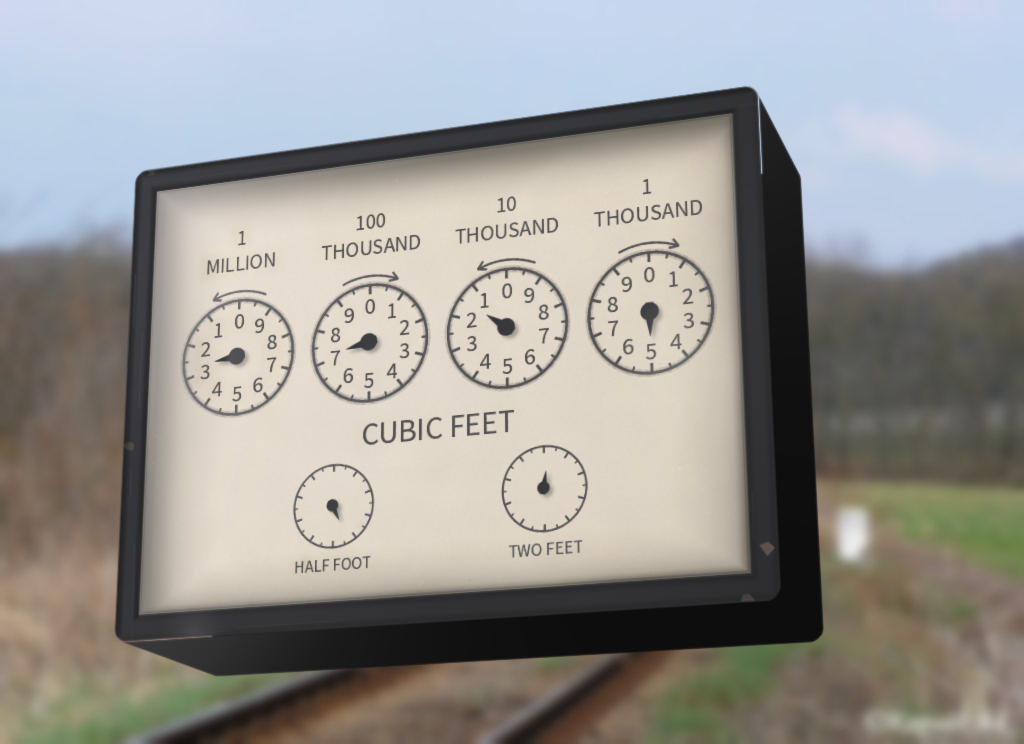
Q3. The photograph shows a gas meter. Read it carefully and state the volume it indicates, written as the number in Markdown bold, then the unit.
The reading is **271500** ft³
